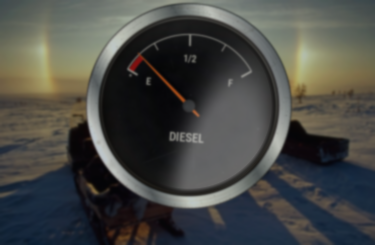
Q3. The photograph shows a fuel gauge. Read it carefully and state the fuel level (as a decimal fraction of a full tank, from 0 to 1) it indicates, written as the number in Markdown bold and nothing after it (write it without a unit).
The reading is **0.125**
